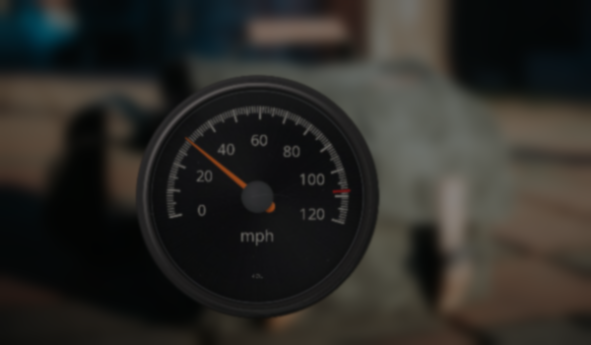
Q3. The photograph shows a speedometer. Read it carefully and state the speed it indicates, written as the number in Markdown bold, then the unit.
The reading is **30** mph
